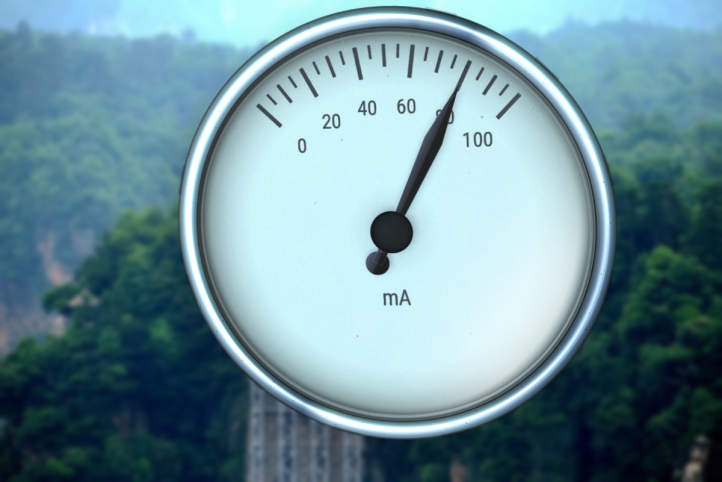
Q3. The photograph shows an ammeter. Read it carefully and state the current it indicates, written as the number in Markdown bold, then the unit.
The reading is **80** mA
